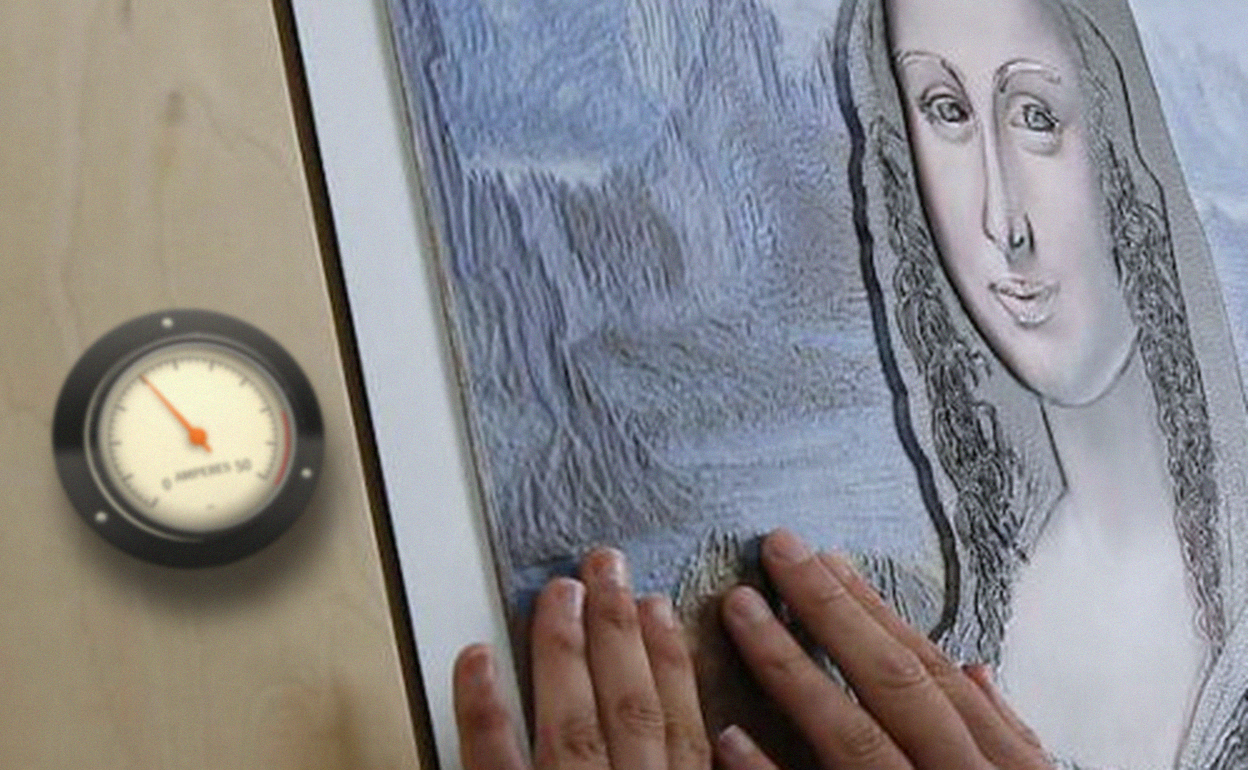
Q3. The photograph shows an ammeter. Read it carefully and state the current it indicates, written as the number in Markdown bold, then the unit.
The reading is **20** A
